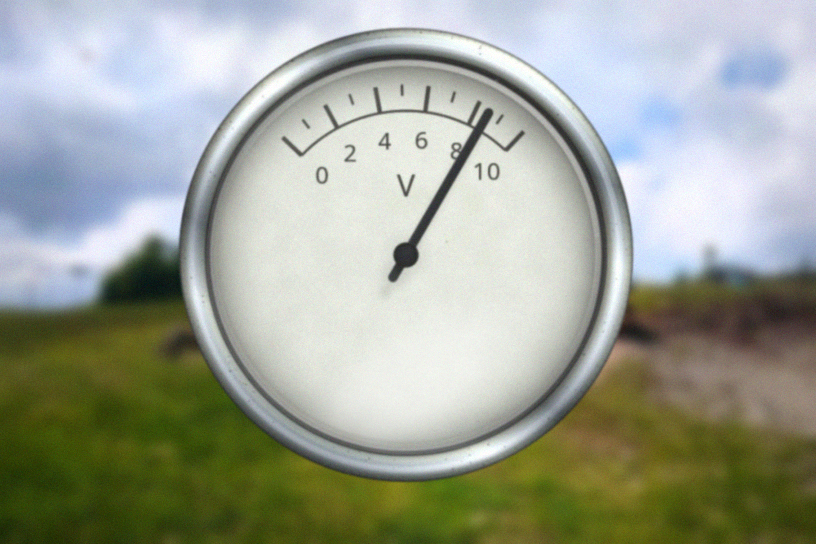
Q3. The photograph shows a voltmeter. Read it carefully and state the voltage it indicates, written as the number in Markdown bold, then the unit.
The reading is **8.5** V
